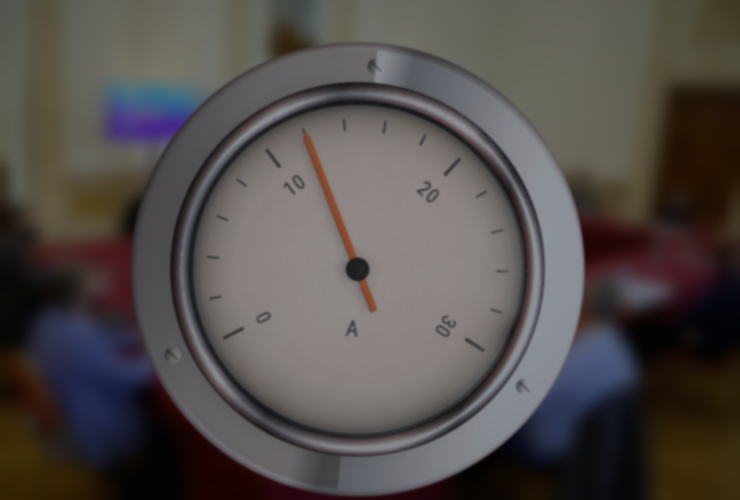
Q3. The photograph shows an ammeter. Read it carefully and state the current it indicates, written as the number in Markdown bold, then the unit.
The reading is **12** A
